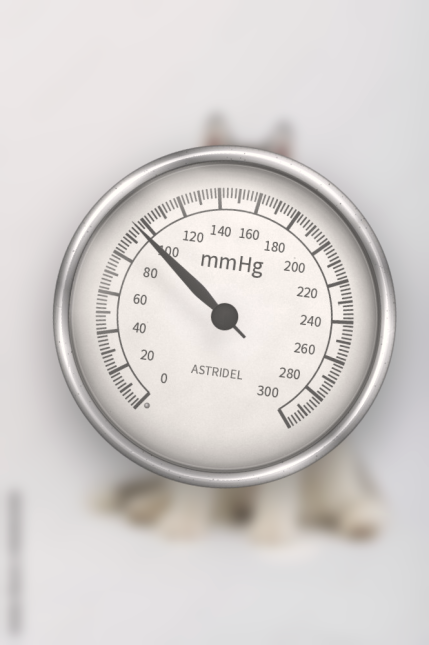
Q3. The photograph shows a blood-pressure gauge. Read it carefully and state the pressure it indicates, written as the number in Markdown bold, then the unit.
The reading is **96** mmHg
